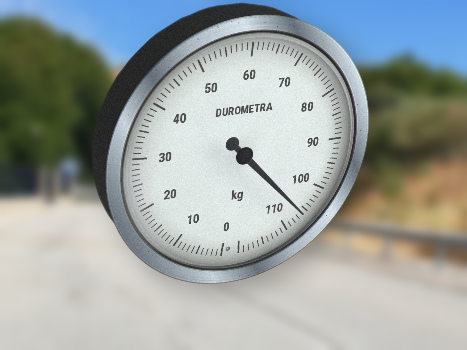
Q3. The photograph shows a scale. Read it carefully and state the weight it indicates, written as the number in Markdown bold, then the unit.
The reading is **106** kg
